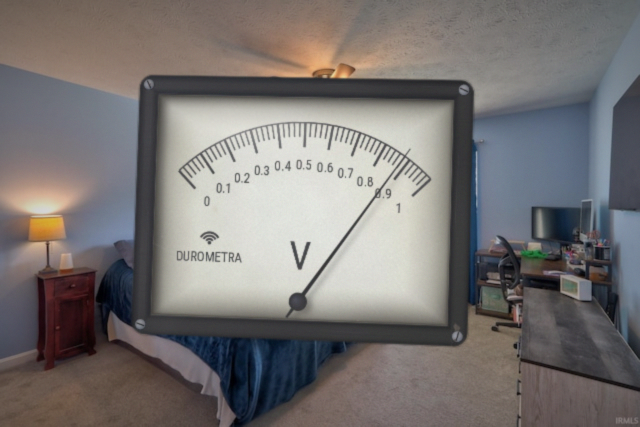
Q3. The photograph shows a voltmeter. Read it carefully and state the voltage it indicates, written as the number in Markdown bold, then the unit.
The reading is **0.88** V
